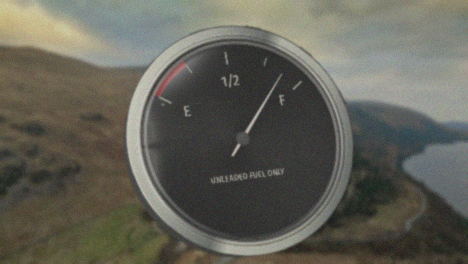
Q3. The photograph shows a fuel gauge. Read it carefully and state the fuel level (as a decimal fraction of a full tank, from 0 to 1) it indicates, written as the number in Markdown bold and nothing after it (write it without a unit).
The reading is **0.875**
